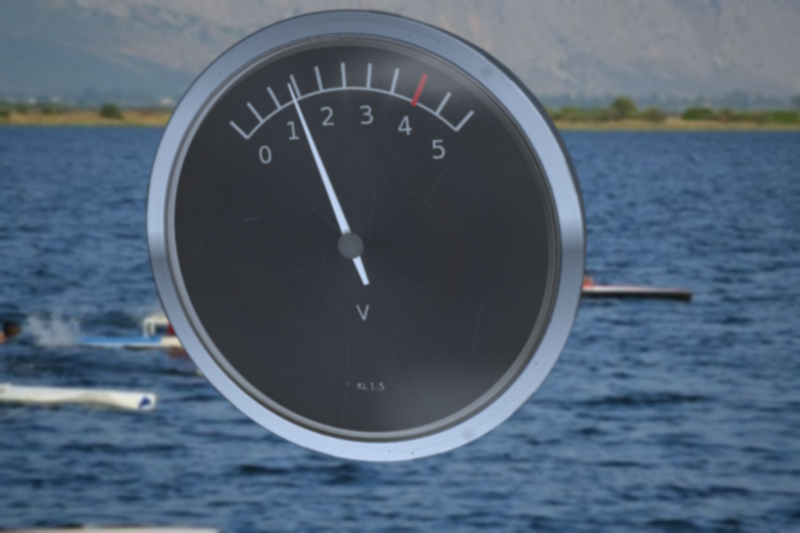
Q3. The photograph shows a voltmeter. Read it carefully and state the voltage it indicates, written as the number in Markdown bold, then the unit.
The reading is **1.5** V
